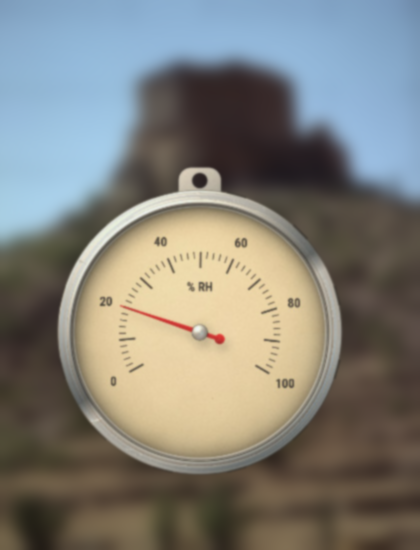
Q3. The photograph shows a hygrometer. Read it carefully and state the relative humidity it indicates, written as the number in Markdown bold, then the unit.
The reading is **20** %
